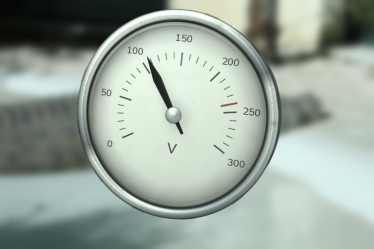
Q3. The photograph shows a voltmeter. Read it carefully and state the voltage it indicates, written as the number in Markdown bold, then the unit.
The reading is **110** V
